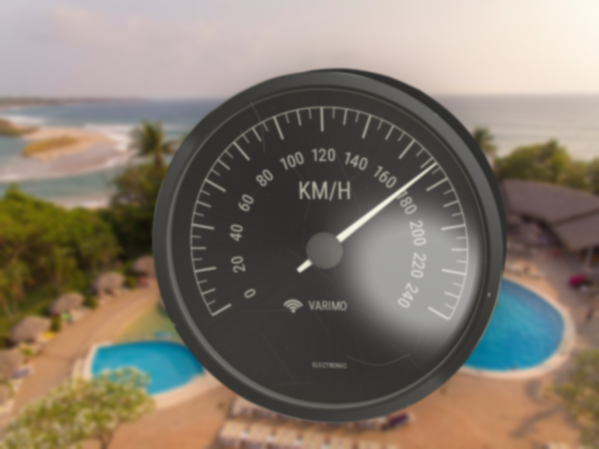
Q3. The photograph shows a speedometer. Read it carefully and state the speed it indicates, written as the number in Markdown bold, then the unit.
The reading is **172.5** km/h
